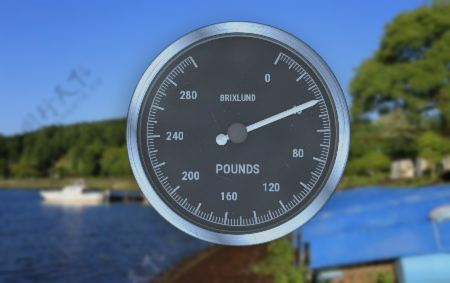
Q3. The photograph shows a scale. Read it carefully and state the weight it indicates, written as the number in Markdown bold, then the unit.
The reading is **40** lb
